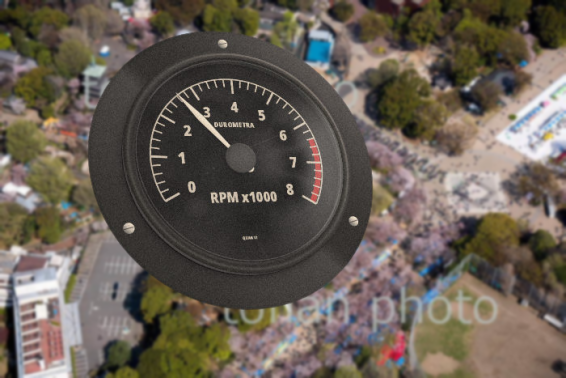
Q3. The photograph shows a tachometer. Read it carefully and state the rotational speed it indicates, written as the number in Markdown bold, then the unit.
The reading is **2600** rpm
